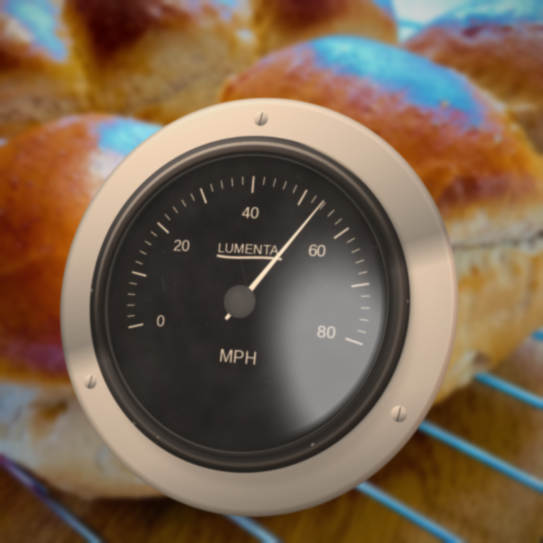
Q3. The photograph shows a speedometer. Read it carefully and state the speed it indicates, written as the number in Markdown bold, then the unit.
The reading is **54** mph
